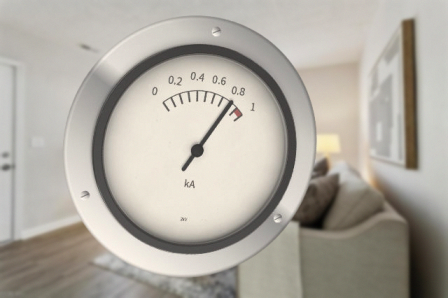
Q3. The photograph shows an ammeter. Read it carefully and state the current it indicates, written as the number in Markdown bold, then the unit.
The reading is **0.8** kA
